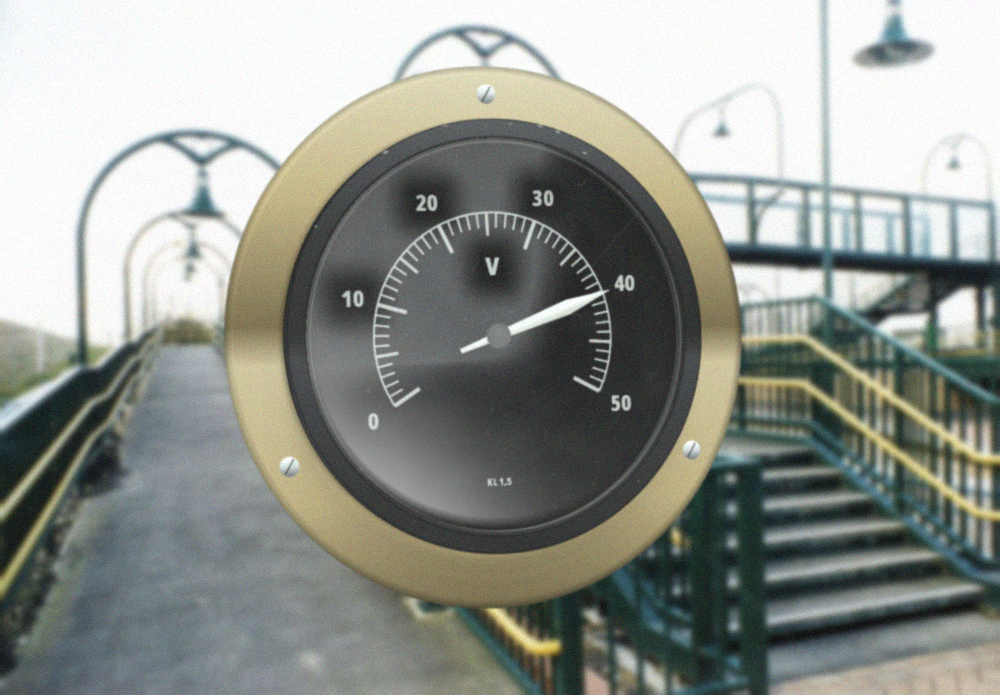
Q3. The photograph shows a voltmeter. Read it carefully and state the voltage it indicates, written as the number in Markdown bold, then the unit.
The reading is **40** V
